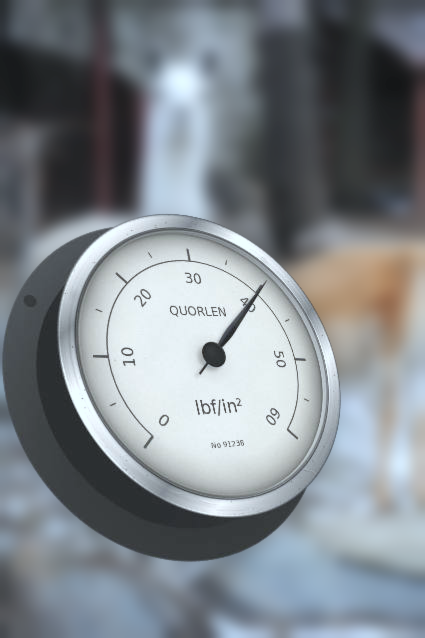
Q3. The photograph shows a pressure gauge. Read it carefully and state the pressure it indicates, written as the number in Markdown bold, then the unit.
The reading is **40** psi
